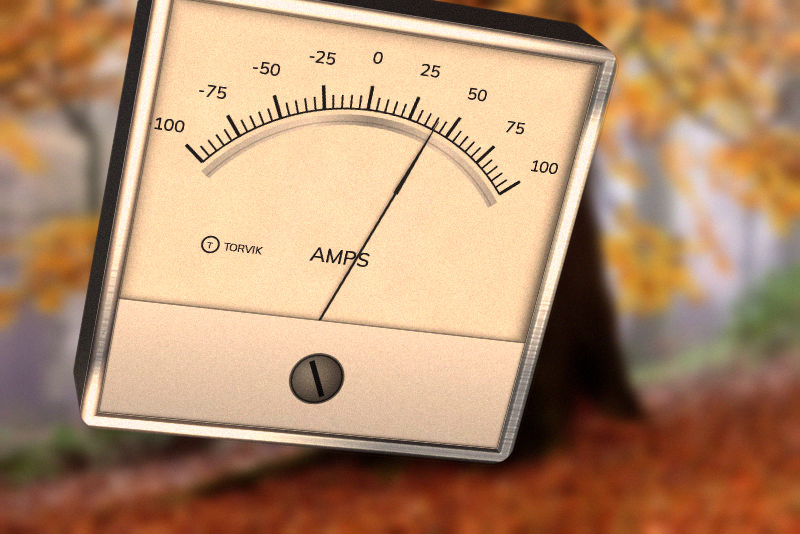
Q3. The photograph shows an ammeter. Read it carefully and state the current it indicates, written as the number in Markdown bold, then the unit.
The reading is **40** A
